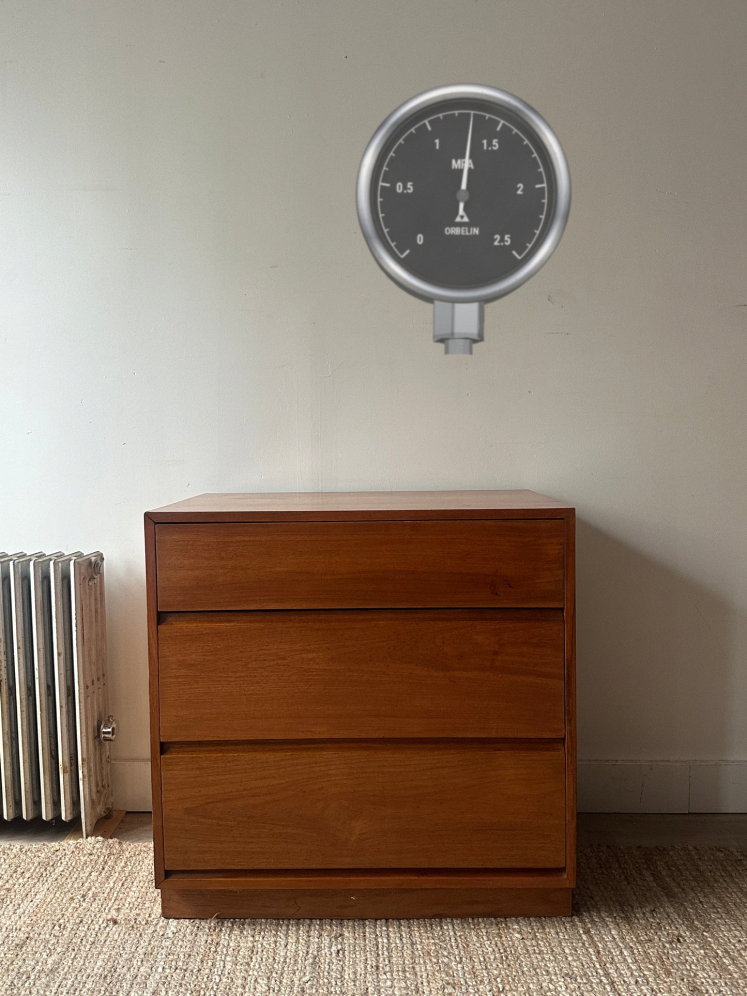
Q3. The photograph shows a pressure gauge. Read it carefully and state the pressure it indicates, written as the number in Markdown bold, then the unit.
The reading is **1.3** MPa
